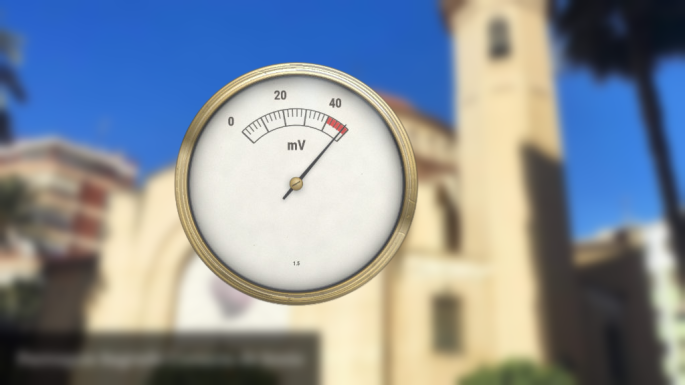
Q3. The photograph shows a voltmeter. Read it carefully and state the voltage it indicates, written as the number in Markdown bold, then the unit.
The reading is **48** mV
